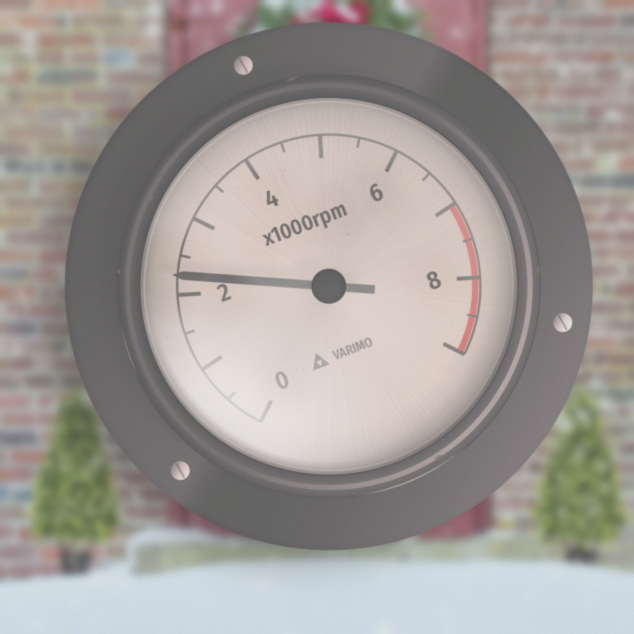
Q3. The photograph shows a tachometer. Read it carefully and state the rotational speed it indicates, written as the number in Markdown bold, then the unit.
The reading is **2250** rpm
